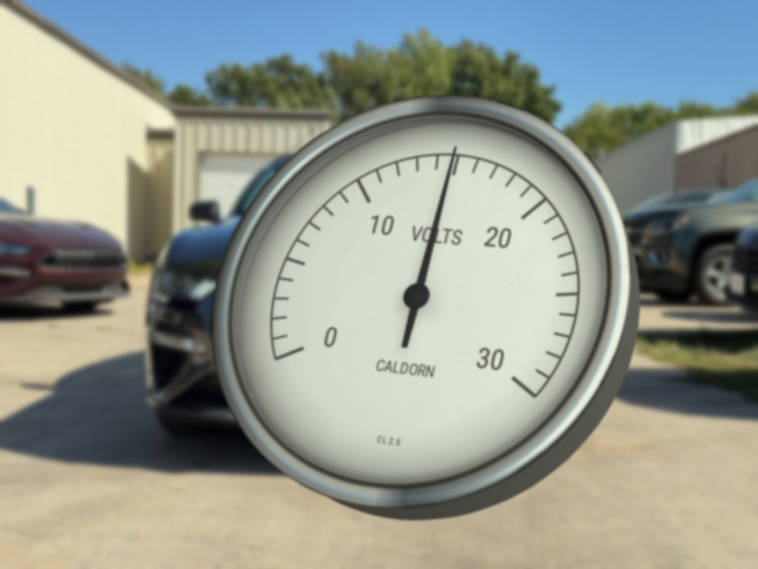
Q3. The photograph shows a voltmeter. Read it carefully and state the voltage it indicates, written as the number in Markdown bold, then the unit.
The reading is **15** V
